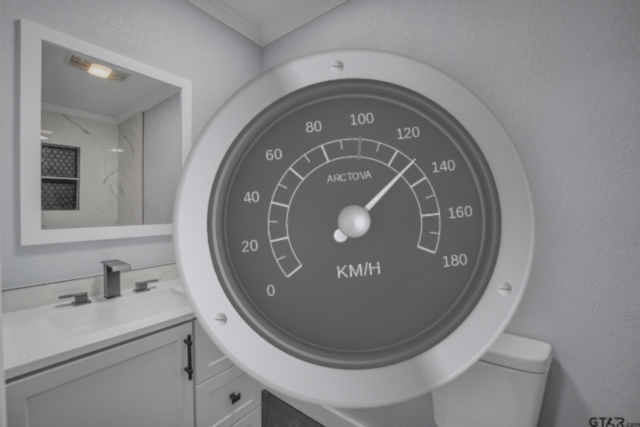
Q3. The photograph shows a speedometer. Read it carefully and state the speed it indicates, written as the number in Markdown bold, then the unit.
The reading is **130** km/h
